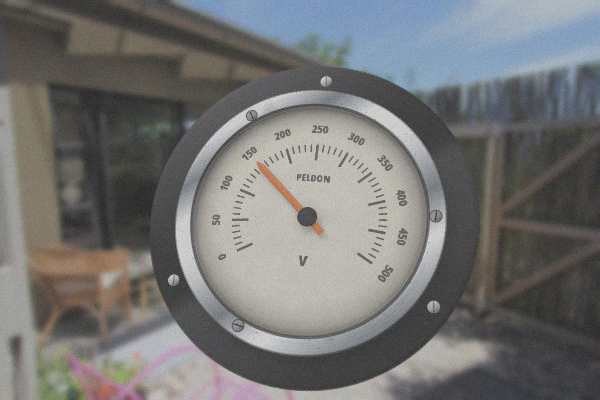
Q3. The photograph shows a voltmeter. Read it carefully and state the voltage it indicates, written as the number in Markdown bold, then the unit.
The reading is **150** V
